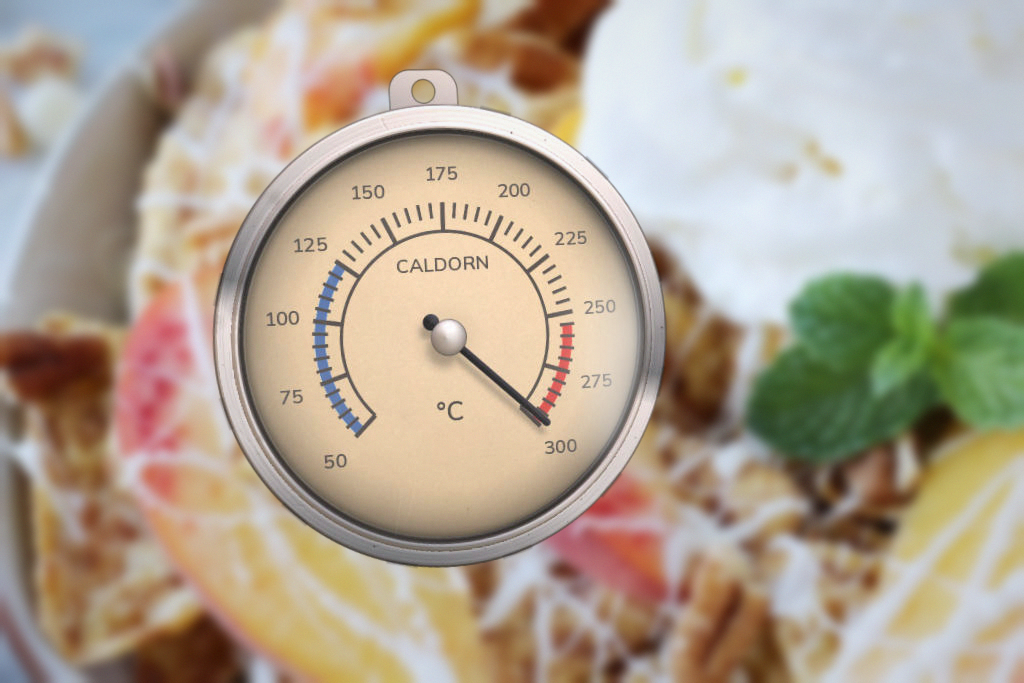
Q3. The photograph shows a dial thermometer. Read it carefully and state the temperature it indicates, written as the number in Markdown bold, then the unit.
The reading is **297.5** °C
